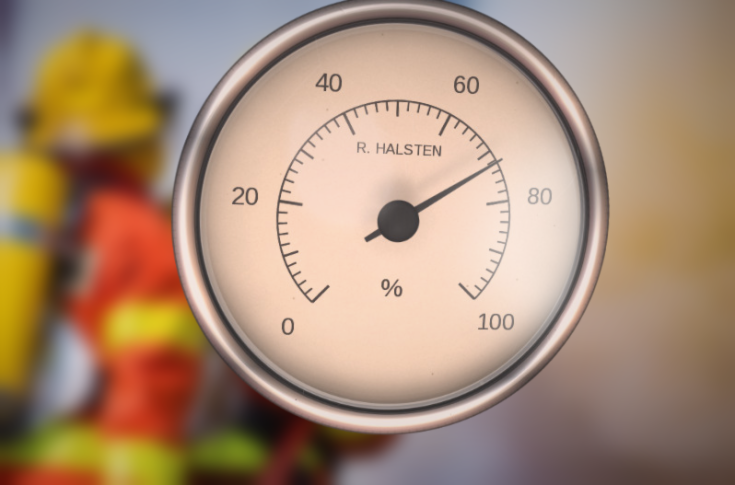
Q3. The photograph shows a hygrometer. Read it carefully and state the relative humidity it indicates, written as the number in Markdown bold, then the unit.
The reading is **72** %
